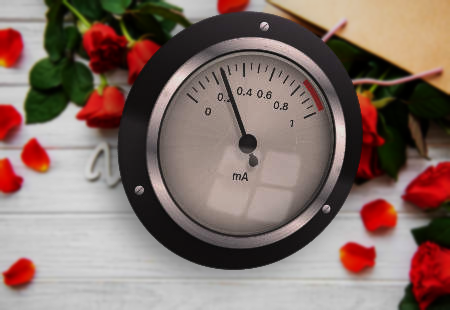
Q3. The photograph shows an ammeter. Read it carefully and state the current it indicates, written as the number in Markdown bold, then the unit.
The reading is **0.25** mA
